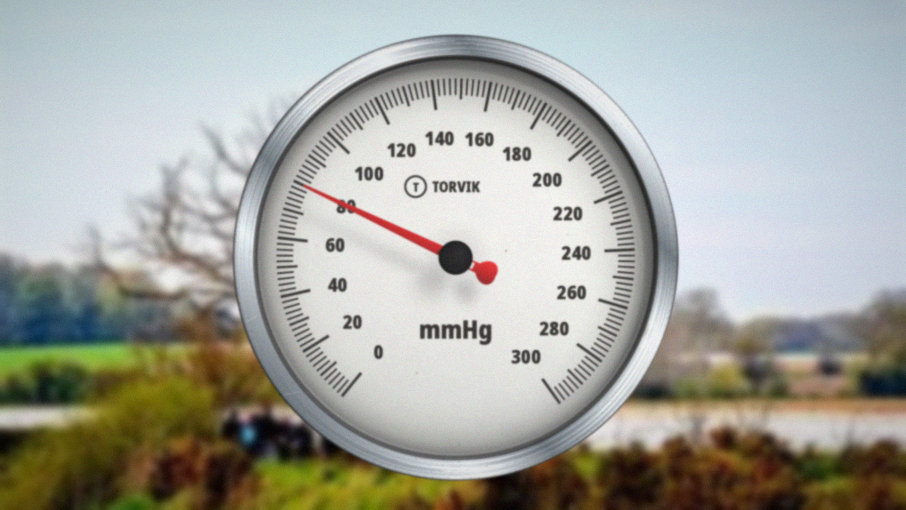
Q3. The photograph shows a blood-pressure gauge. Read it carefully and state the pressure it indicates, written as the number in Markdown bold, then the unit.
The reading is **80** mmHg
